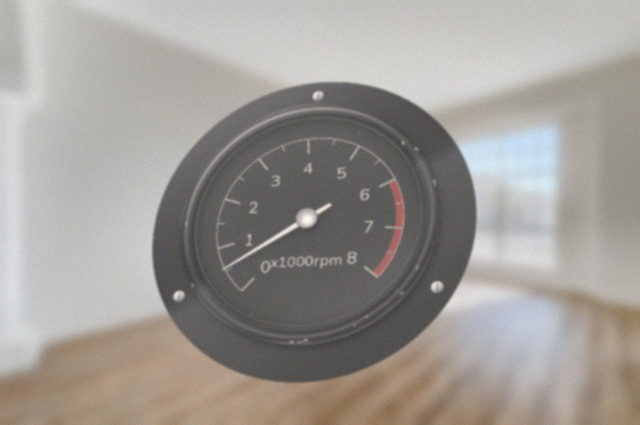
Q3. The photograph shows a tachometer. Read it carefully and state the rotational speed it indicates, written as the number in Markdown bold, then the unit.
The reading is **500** rpm
